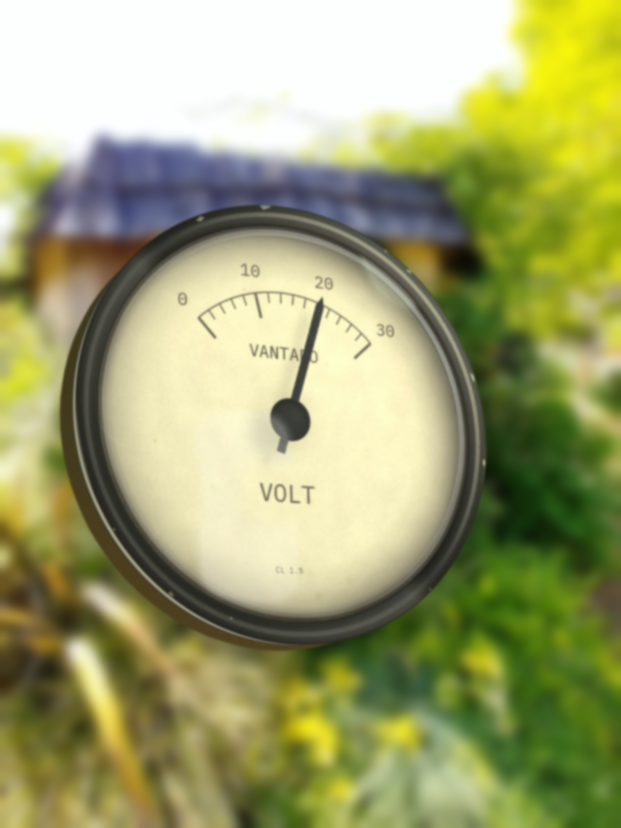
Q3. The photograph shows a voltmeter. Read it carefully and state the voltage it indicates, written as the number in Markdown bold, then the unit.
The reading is **20** V
